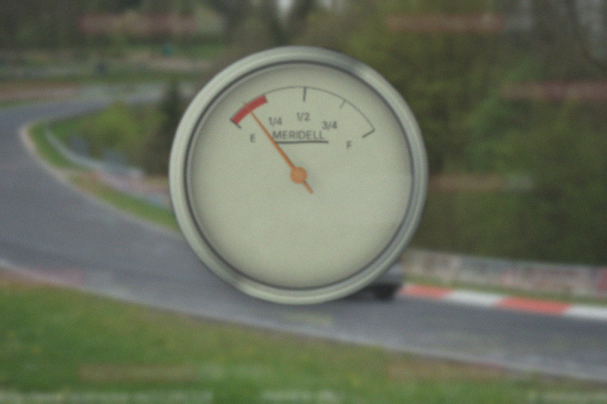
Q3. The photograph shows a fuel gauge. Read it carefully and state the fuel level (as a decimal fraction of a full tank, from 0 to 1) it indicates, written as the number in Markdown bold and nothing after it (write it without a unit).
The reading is **0.125**
